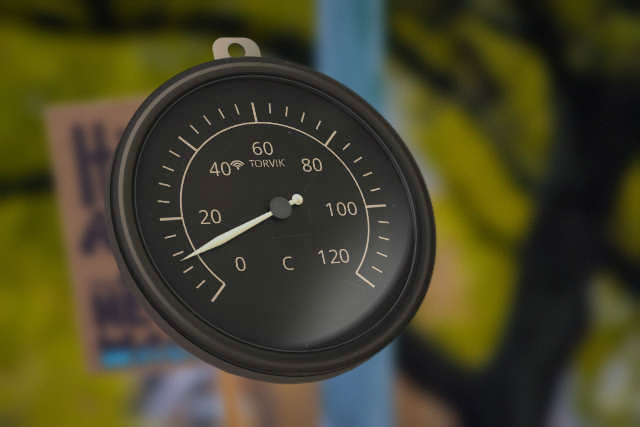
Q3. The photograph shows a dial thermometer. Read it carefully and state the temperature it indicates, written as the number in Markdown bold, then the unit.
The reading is **10** °C
